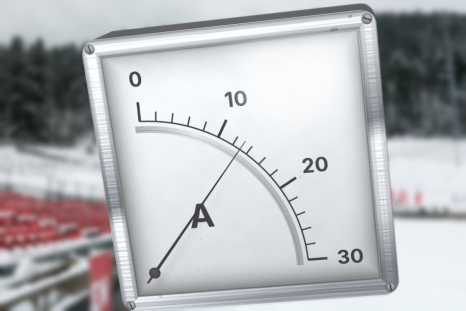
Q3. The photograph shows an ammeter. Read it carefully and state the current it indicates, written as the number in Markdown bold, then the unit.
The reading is **13** A
